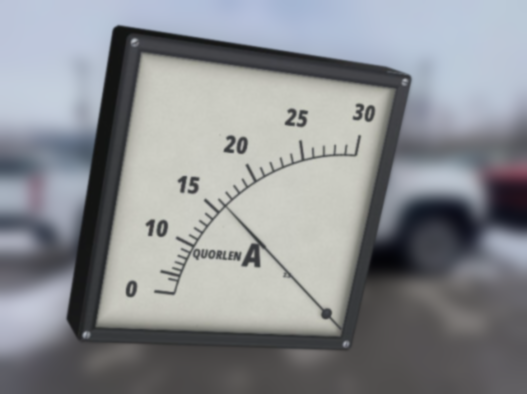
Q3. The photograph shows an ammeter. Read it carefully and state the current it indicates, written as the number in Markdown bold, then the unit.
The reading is **16** A
